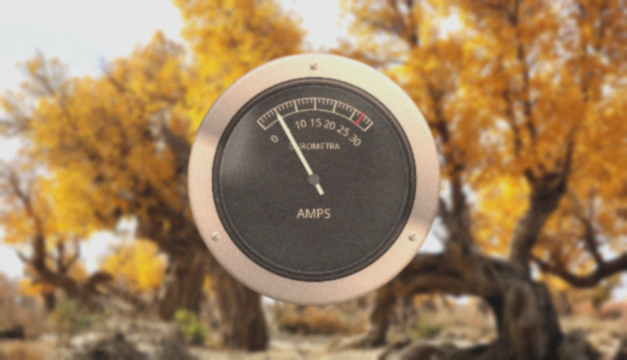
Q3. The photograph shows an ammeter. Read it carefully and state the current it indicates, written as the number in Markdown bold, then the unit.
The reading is **5** A
